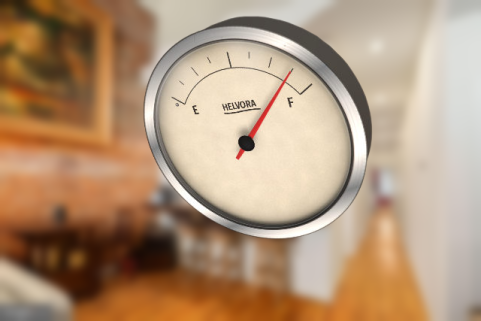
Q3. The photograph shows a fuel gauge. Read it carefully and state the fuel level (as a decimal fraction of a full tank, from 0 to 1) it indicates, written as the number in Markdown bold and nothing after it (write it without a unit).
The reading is **0.875**
